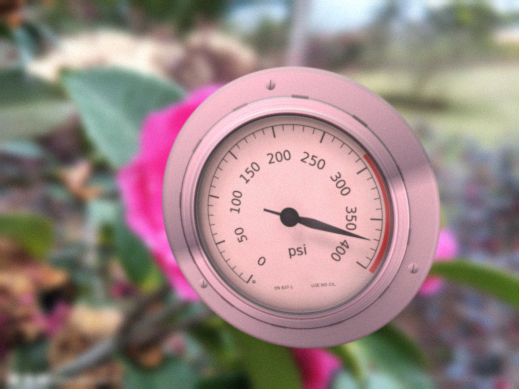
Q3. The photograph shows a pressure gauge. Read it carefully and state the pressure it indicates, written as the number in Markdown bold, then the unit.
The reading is **370** psi
